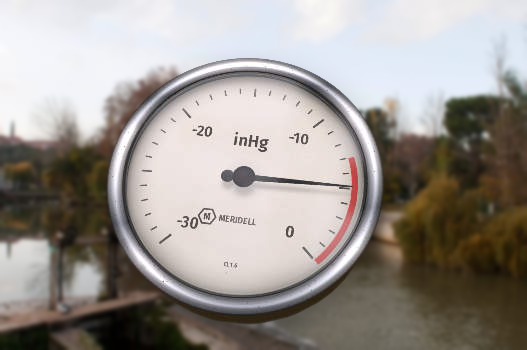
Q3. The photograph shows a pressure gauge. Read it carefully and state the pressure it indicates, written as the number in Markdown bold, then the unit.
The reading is **-5** inHg
